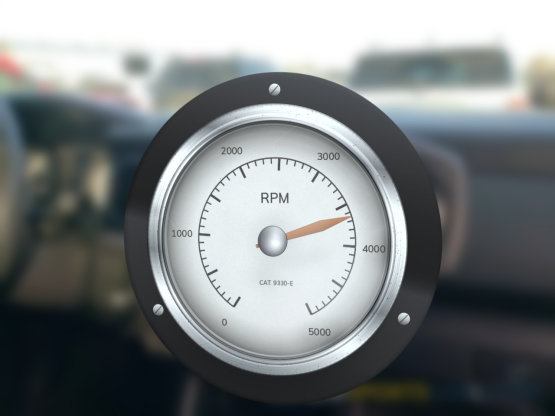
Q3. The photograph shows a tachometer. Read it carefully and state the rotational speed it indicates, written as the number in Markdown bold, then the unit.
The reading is **3650** rpm
